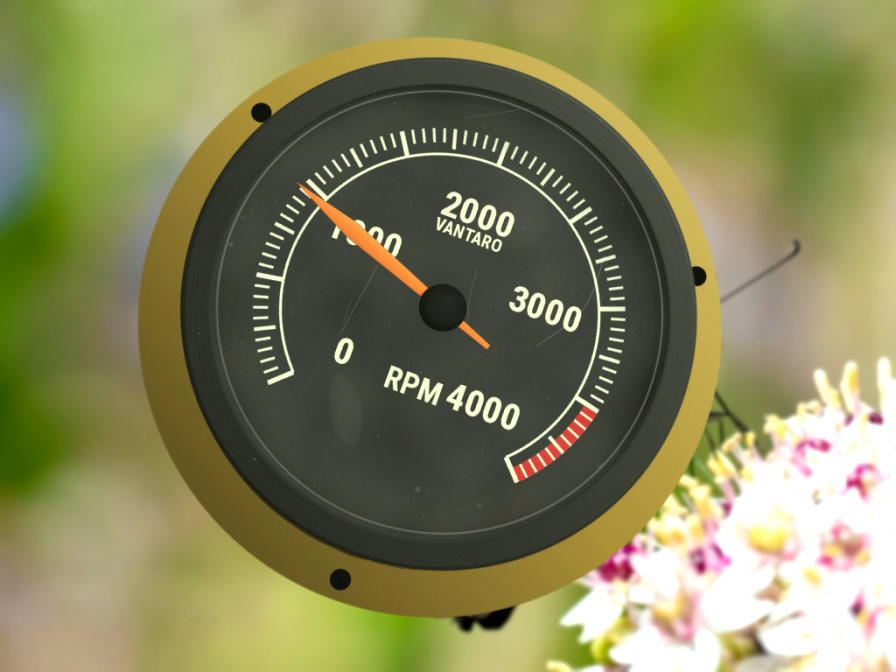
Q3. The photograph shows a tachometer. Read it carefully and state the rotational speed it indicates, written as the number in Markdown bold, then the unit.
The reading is **950** rpm
